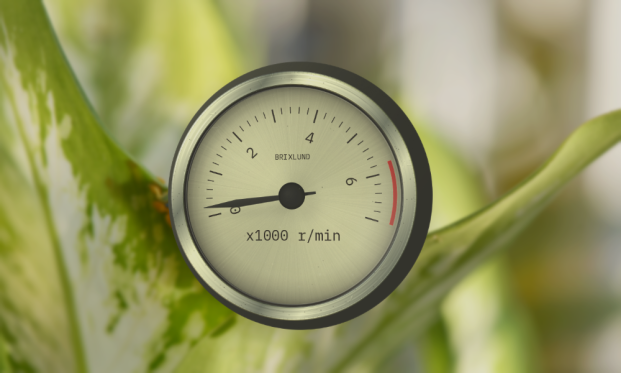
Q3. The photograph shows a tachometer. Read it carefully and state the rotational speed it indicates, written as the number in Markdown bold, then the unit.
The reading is **200** rpm
